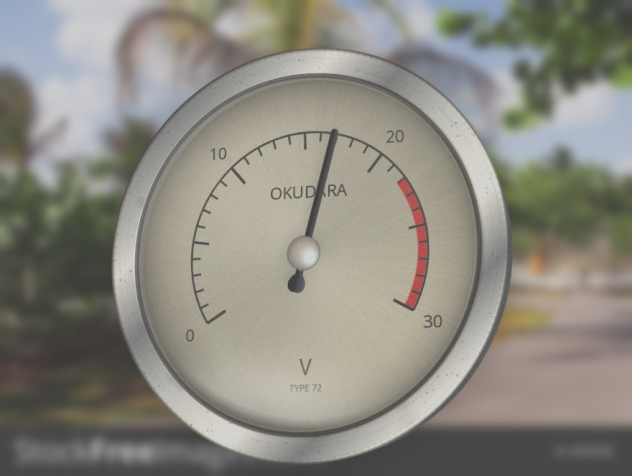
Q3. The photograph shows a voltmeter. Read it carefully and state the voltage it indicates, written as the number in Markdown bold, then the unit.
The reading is **17** V
